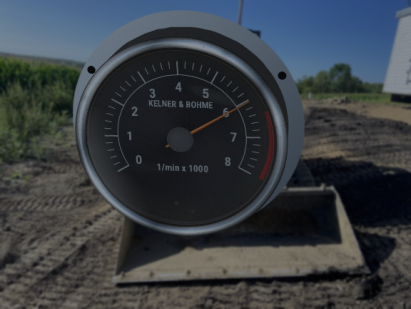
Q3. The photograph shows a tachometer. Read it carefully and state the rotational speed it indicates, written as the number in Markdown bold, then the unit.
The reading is **6000** rpm
